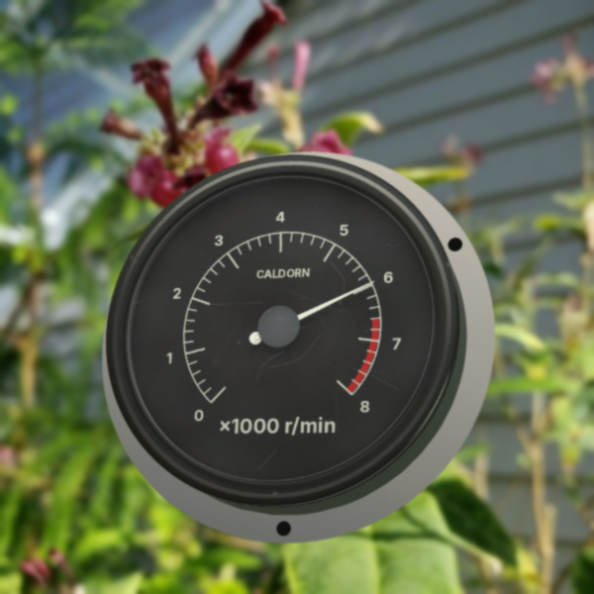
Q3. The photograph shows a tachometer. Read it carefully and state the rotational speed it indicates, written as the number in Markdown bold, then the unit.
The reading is **6000** rpm
